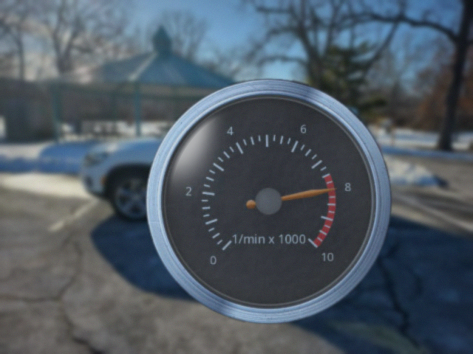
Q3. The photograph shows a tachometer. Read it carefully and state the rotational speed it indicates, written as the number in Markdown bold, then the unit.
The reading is **8000** rpm
